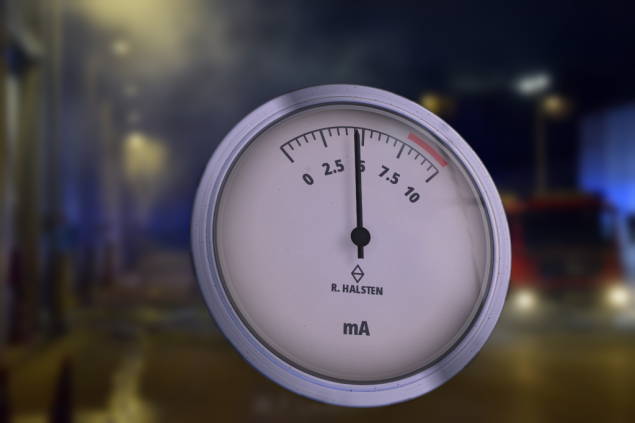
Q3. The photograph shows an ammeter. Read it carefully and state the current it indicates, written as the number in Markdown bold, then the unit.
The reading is **4.5** mA
